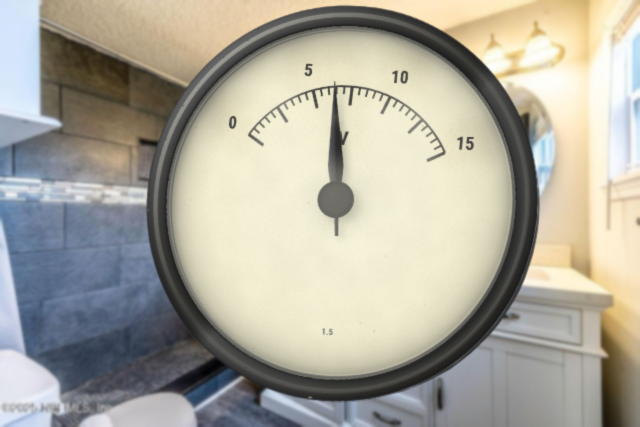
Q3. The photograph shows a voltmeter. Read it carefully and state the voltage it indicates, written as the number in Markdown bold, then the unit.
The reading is **6.5** V
